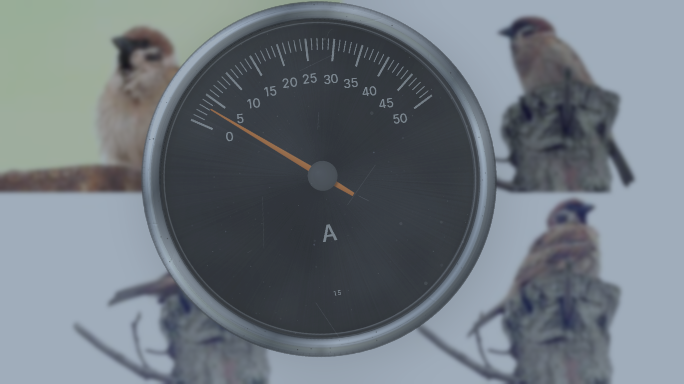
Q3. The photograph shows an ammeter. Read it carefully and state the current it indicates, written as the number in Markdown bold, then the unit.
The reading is **3** A
